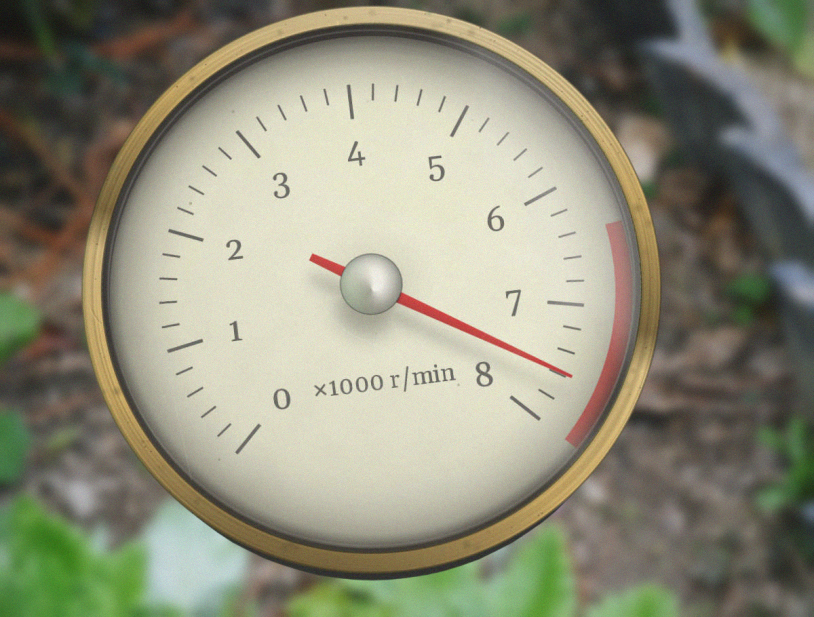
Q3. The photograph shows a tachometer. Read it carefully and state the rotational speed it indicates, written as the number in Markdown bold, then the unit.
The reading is **7600** rpm
